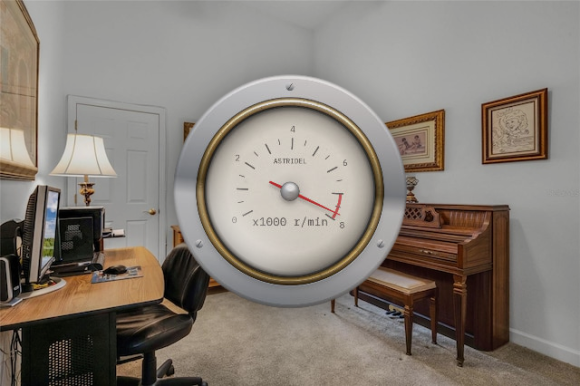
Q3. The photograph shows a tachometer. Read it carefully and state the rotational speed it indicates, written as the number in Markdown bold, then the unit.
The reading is **7750** rpm
